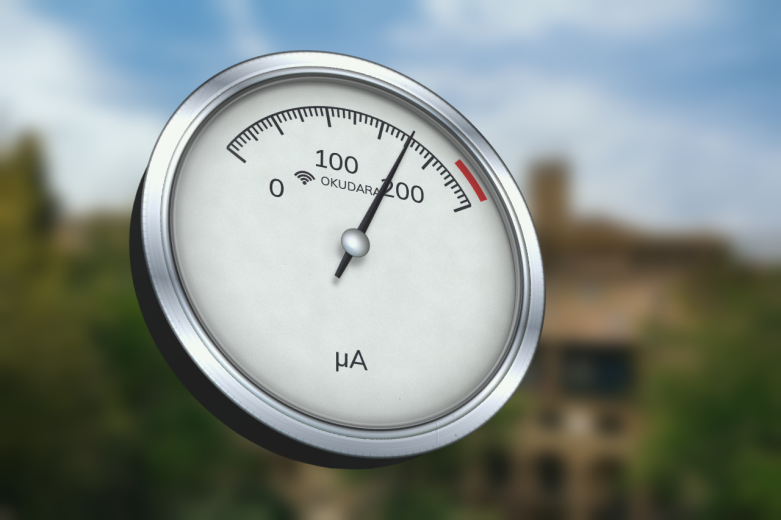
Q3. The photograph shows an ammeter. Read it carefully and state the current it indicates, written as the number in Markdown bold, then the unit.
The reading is **175** µA
